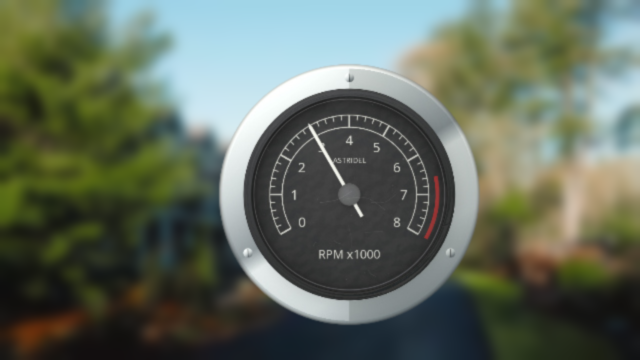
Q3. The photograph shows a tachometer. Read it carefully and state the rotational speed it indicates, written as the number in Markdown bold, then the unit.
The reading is **3000** rpm
